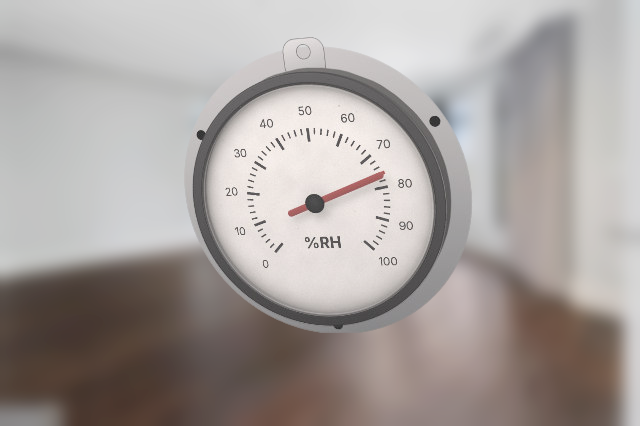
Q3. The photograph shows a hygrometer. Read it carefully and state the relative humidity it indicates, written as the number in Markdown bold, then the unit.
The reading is **76** %
